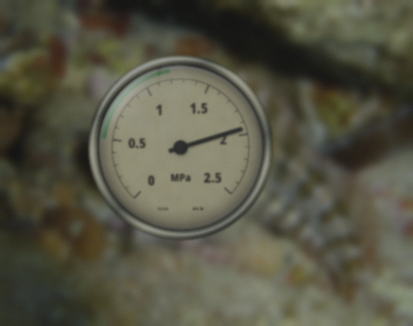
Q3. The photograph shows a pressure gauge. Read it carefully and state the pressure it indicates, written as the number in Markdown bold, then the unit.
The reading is **1.95** MPa
